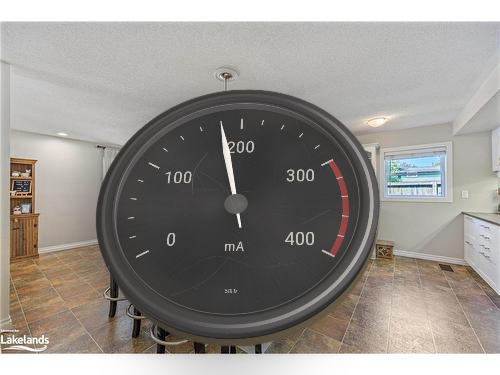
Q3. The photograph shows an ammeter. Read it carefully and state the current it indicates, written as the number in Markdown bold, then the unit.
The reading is **180** mA
